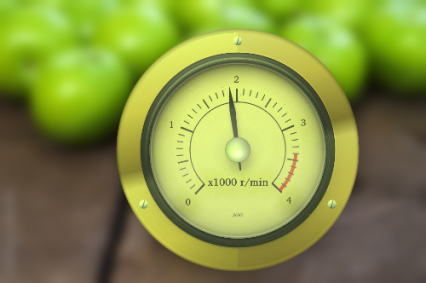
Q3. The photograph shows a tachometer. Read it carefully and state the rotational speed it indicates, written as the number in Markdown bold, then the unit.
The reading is **1900** rpm
